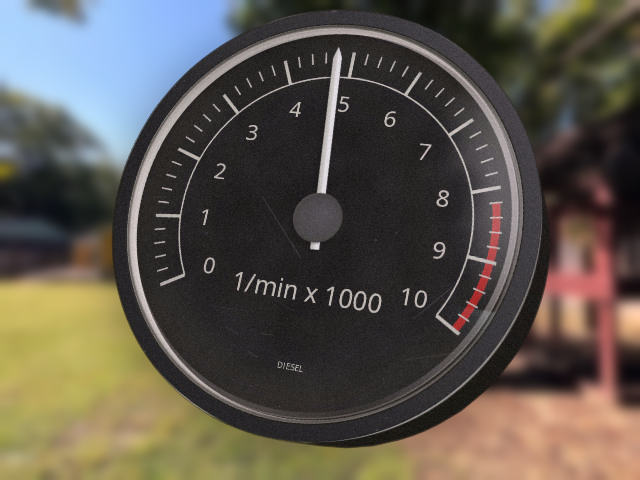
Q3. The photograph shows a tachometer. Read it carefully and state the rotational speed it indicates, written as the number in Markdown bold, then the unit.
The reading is **4800** rpm
